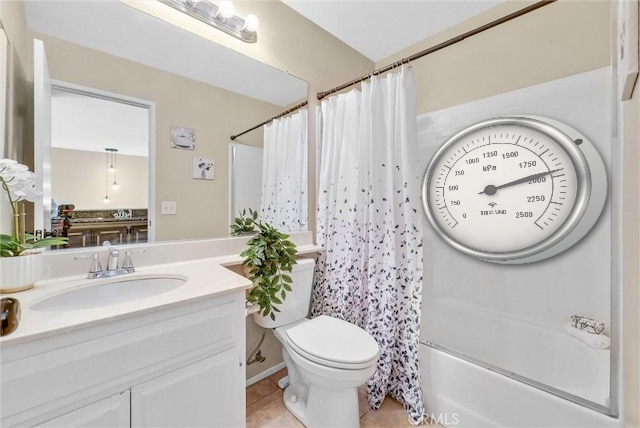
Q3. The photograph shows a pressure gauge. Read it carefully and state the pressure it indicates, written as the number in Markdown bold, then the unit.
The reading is **1950** kPa
